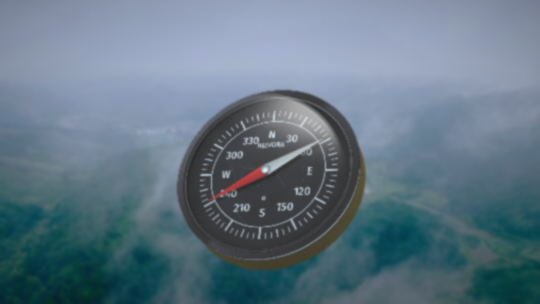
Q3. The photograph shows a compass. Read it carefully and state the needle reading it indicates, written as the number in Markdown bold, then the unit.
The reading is **240** °
